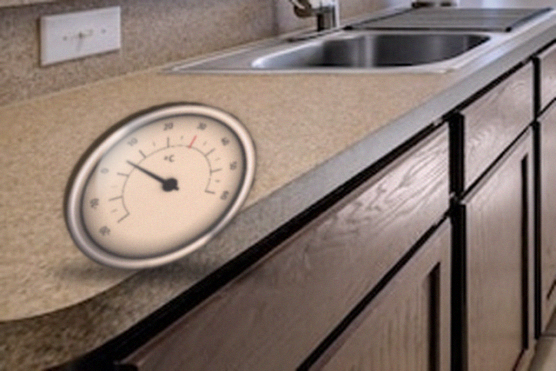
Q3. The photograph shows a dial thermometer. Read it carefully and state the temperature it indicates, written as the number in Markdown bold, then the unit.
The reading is **5** °C
